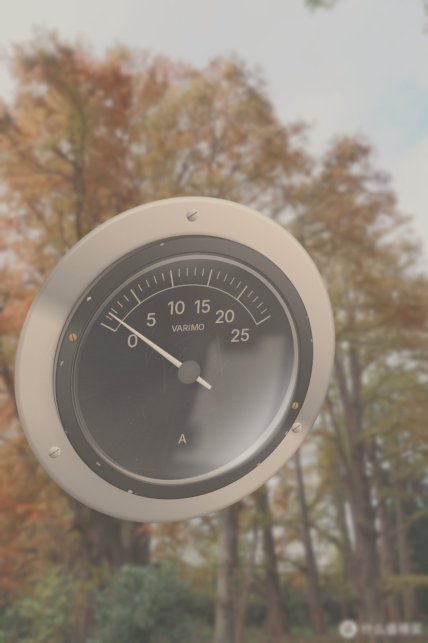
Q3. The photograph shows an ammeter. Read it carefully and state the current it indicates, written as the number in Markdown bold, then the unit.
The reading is **1.5** A
